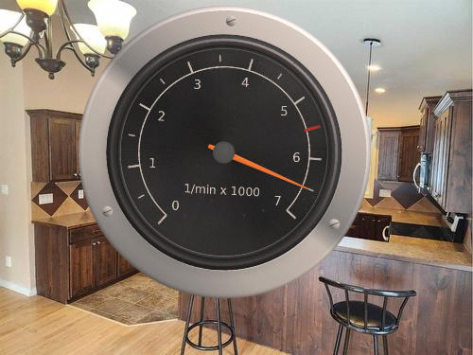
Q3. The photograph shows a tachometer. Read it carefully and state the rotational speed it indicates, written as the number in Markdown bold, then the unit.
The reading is **6500** rpm
